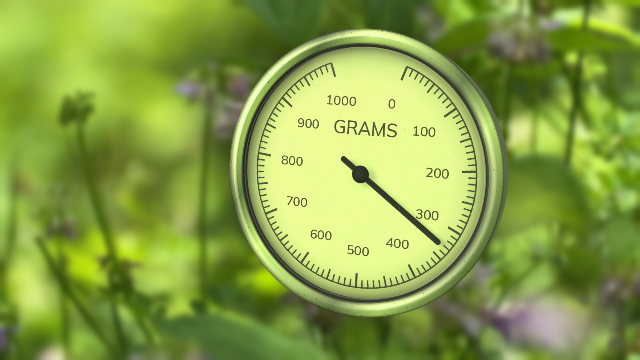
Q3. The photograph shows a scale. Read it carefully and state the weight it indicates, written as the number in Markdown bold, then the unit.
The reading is **330** g
